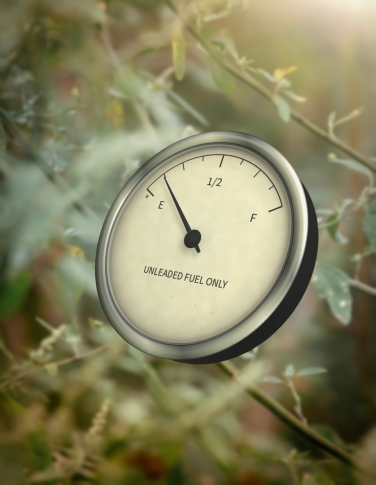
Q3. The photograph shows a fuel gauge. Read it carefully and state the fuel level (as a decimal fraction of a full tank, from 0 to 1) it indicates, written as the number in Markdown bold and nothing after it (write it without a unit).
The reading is **0.125**
